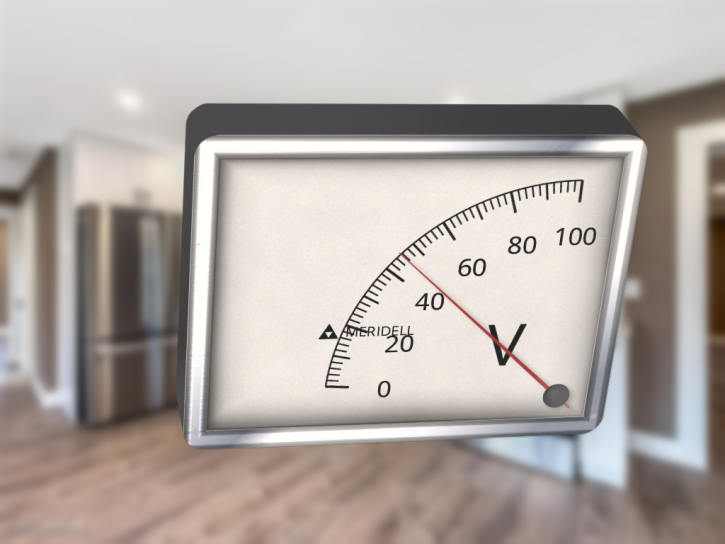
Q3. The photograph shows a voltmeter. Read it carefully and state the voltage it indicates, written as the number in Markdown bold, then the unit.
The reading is **46** V
